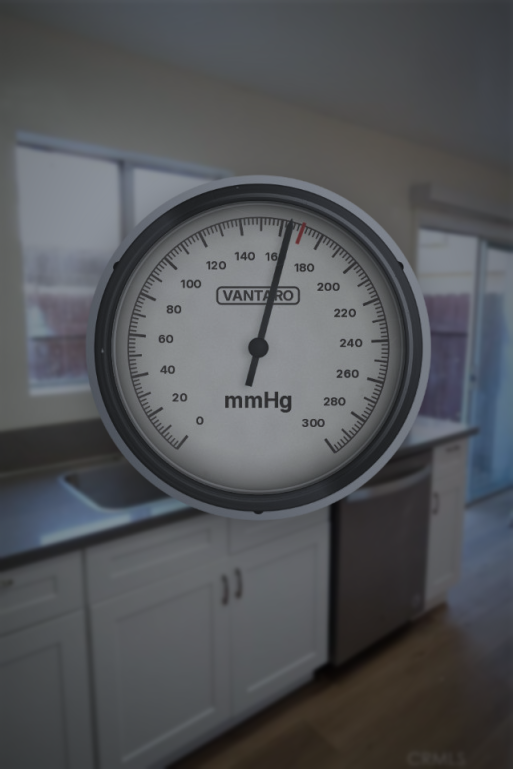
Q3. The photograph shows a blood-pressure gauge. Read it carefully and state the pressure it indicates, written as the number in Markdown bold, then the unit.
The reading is **164** mmHg
